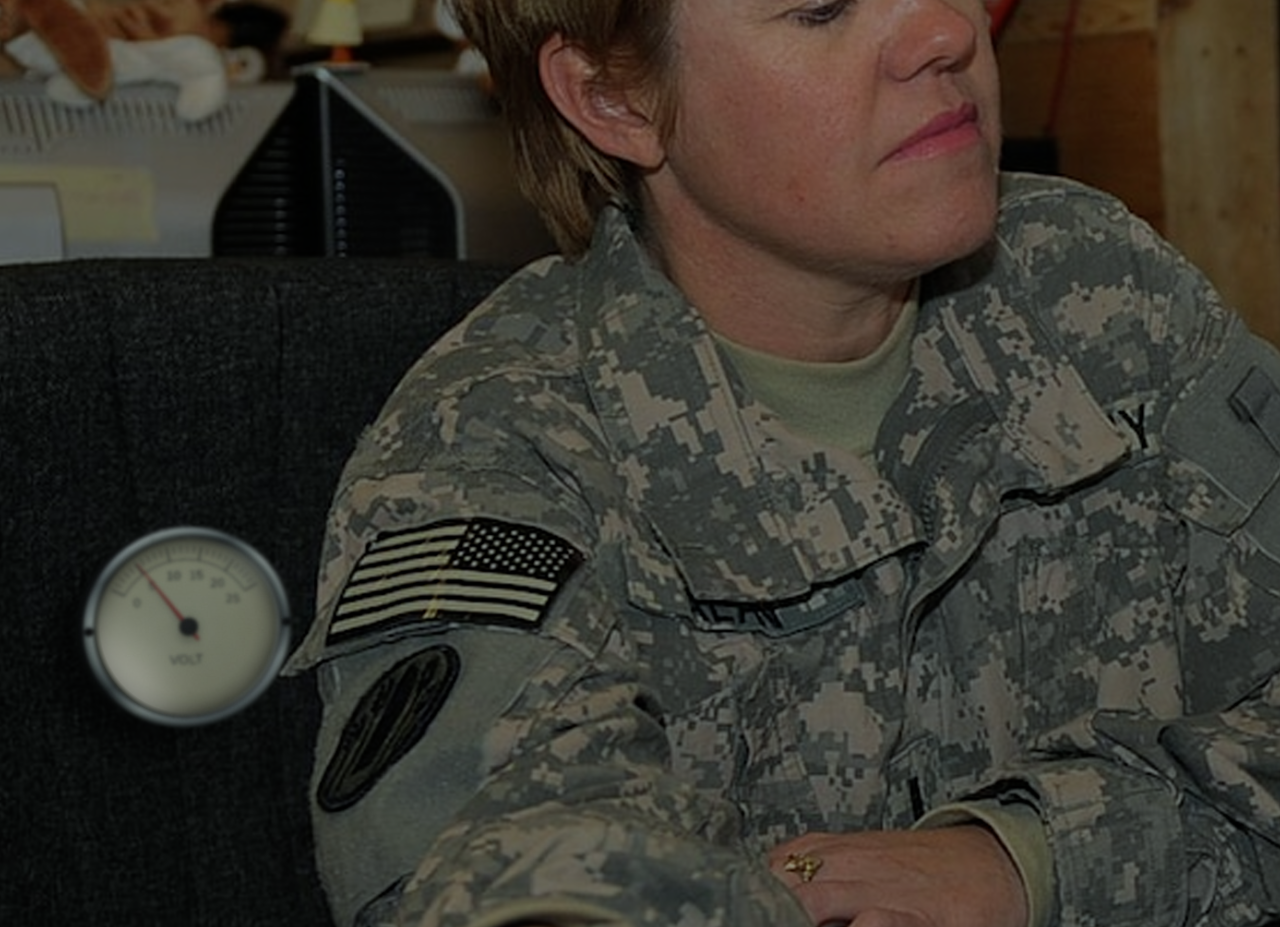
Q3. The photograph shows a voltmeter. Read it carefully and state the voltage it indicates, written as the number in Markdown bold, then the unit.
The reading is **5** V
